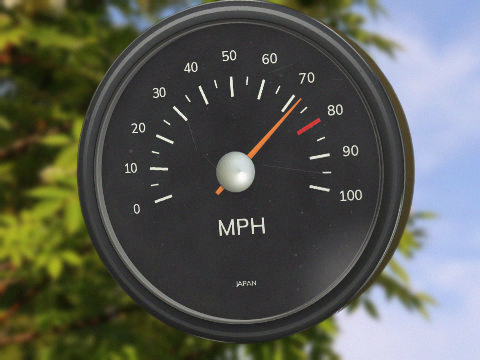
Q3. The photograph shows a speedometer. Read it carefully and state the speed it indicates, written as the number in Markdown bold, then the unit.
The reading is **72.5** mph
